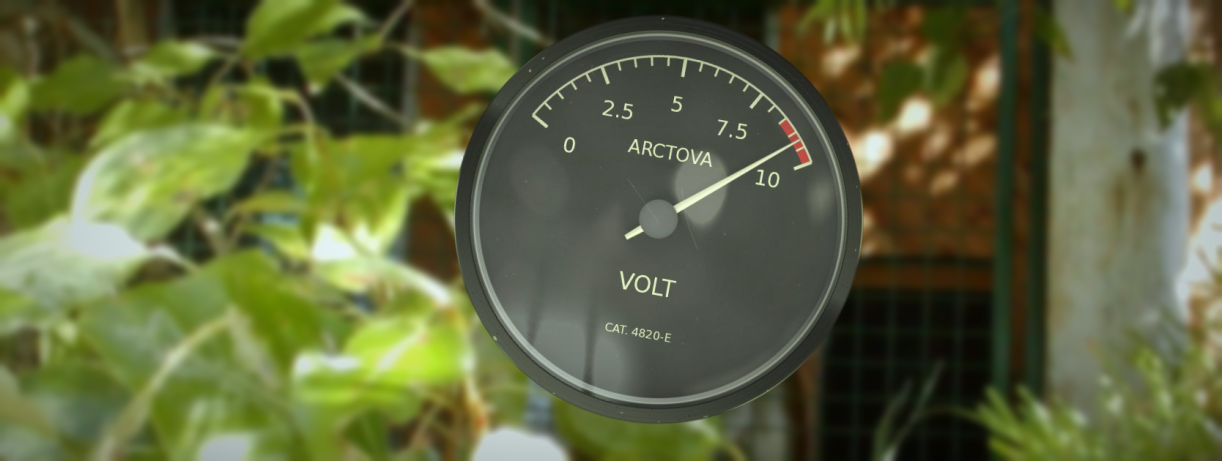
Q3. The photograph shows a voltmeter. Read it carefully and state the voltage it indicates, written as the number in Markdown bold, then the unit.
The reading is **9.25** V
